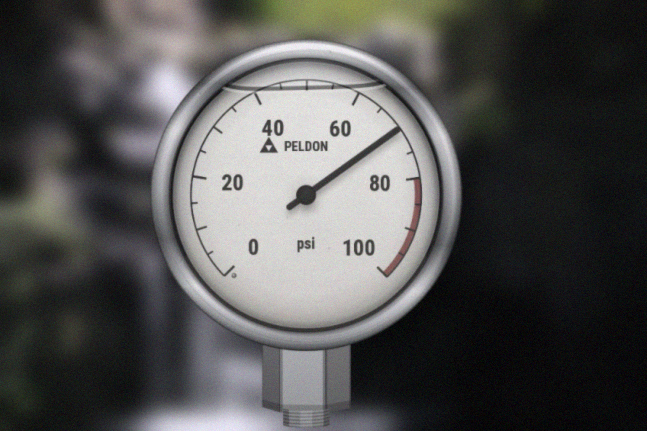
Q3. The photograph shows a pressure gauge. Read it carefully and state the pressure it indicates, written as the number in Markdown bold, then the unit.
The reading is **70** psi
